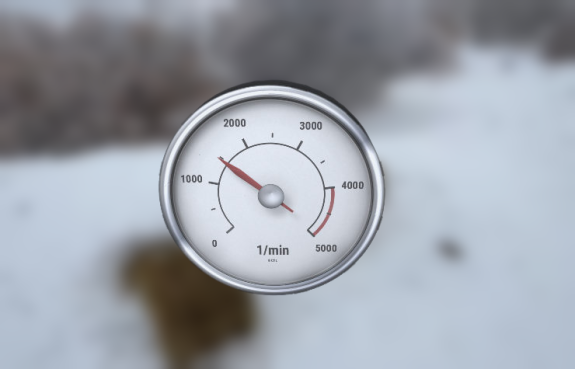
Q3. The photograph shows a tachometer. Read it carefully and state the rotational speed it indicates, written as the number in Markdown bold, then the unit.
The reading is **1500** rpm
